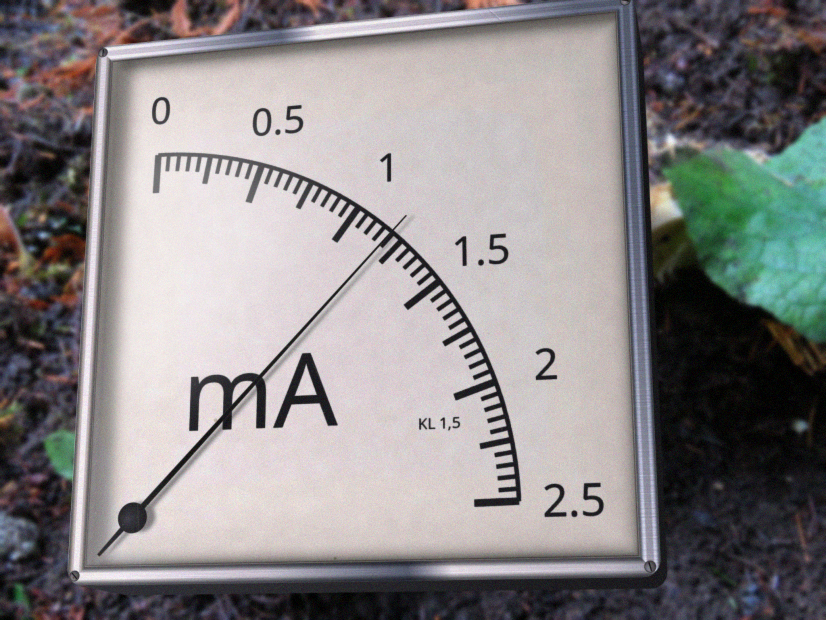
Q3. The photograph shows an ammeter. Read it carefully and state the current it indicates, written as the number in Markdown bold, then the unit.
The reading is **1.2** mA
